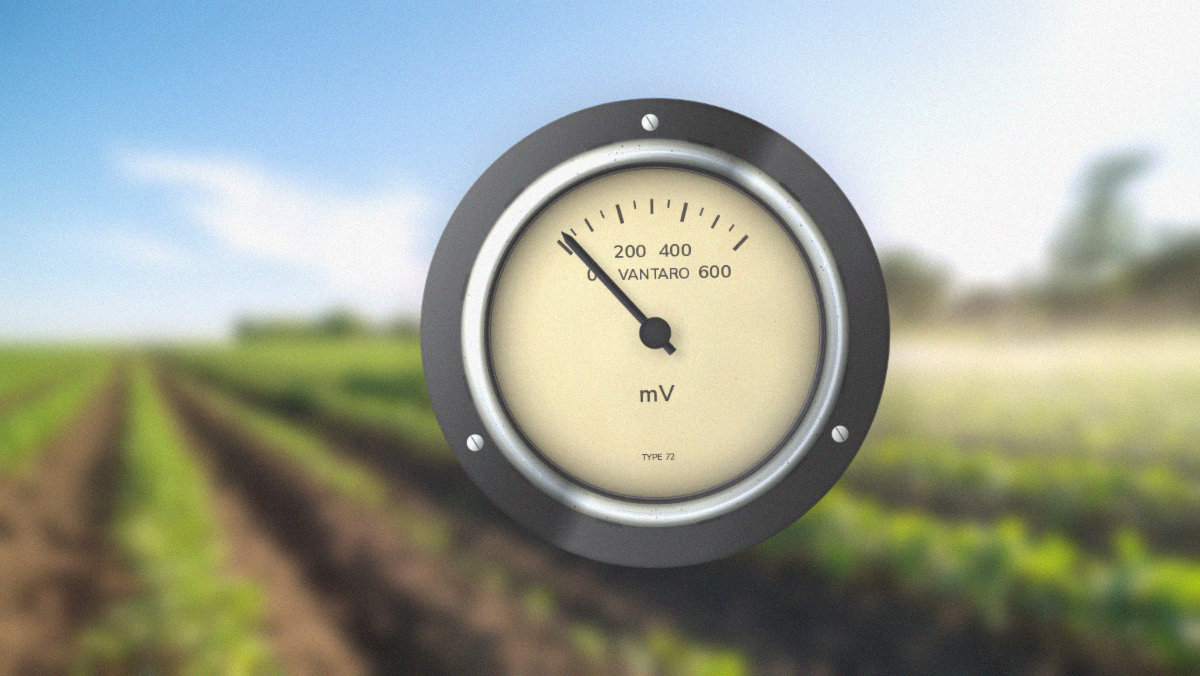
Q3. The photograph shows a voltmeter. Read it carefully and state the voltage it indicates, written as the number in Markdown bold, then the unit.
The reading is **25** mV
